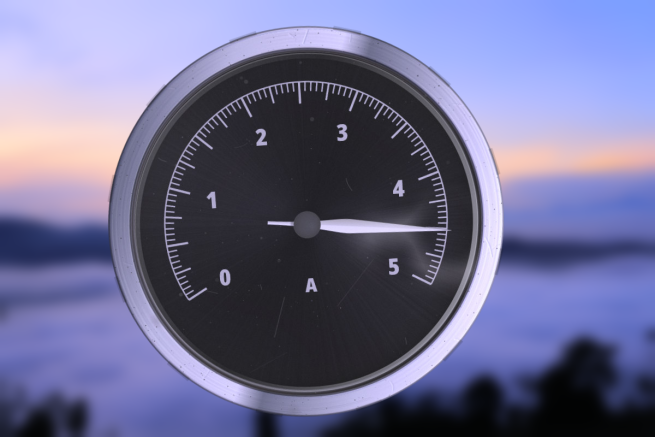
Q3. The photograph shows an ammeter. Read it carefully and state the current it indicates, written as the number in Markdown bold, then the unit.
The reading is **4.5** A
